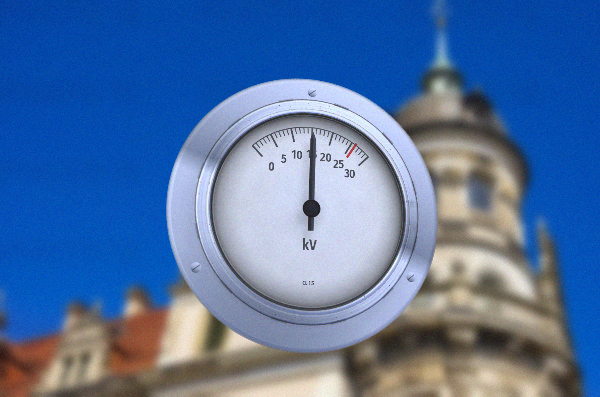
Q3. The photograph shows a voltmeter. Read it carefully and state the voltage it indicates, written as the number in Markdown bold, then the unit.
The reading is **15** kV
